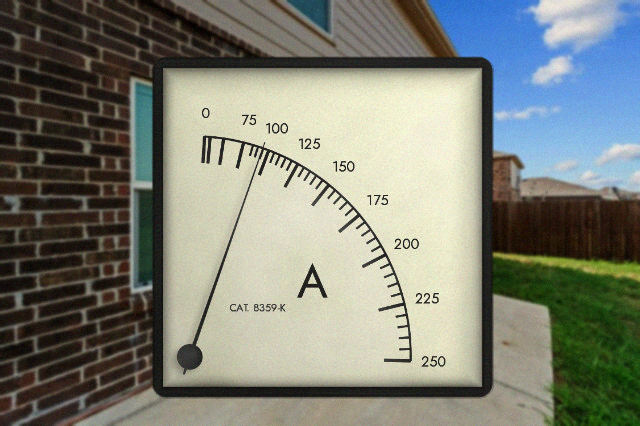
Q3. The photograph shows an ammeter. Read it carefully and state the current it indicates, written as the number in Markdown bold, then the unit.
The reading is **95** A
